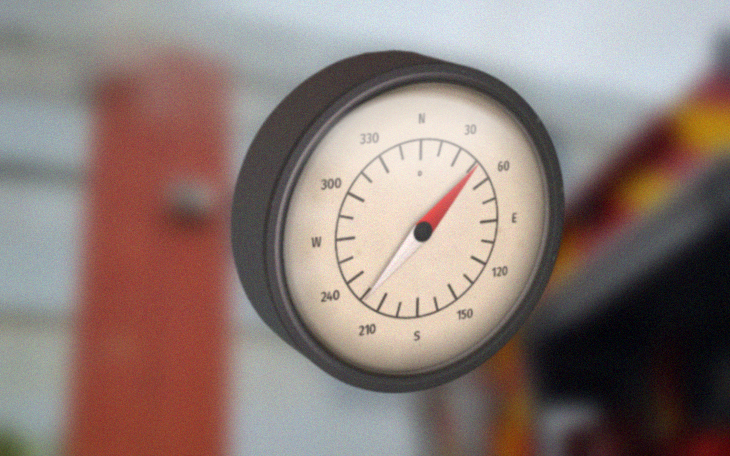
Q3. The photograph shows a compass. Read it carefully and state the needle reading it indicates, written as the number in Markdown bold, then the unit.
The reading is **45** °
